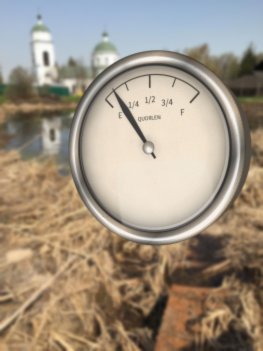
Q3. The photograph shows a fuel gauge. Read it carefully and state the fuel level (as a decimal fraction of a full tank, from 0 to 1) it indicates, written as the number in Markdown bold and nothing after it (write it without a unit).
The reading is **0.125**
